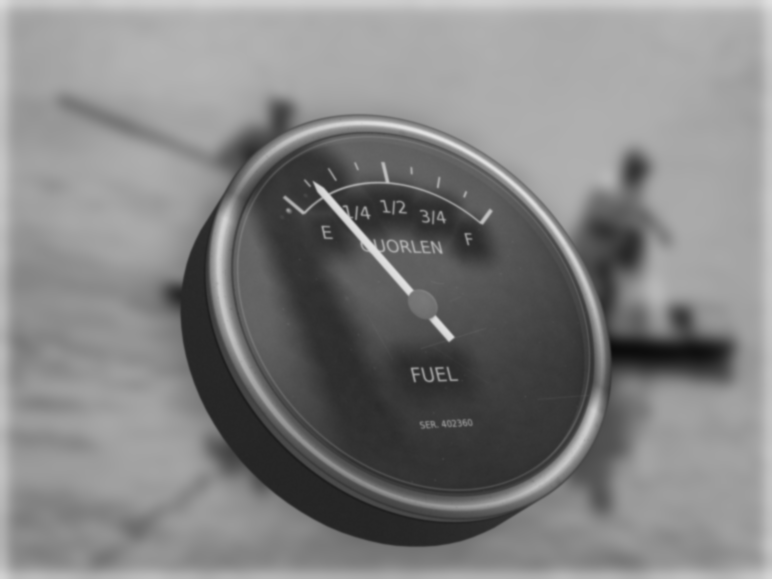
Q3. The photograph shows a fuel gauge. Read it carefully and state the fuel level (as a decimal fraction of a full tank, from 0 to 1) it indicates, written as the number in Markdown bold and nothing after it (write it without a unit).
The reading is **0.125**
